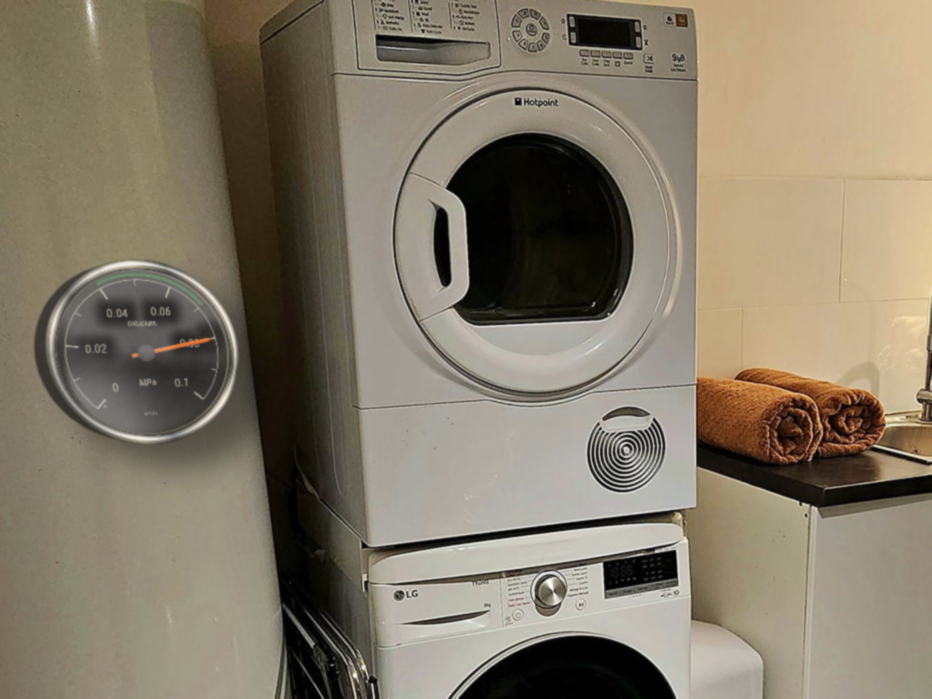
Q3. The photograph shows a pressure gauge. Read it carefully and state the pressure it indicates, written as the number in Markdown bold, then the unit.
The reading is **0.08** MPa
